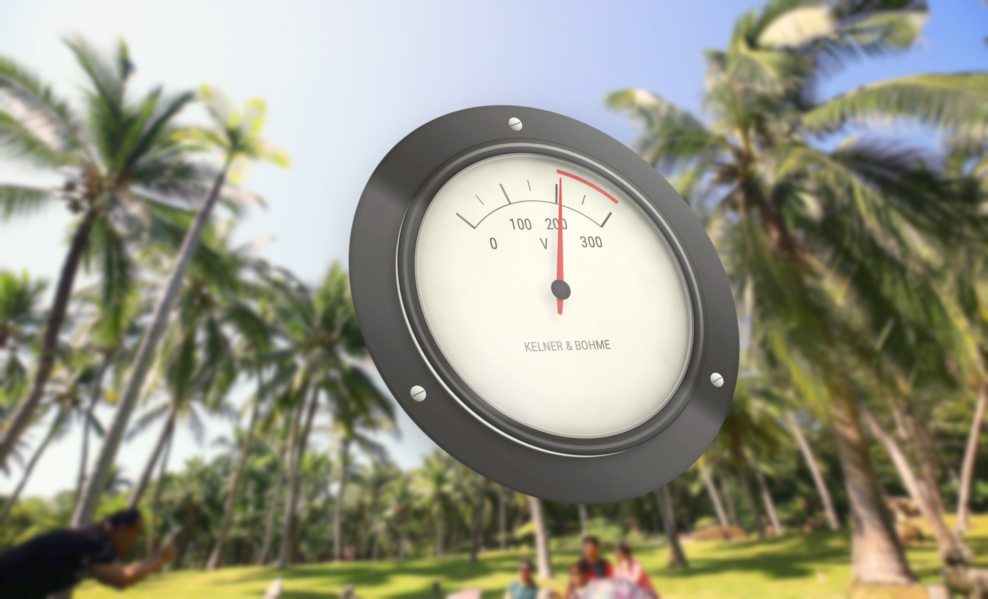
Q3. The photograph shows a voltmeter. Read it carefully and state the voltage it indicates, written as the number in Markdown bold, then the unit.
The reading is **200** V
